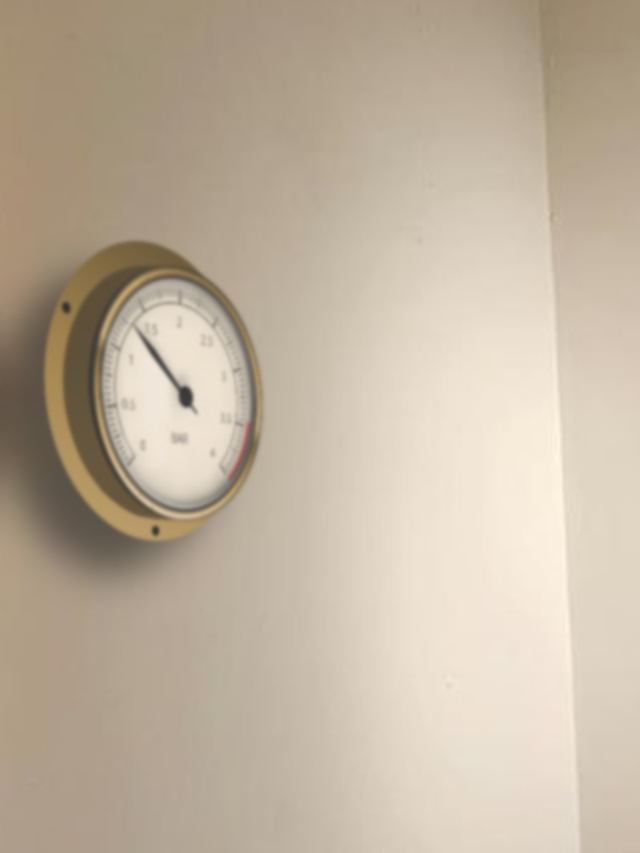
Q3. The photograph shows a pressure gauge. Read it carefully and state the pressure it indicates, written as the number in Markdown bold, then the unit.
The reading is **1.25** bar
